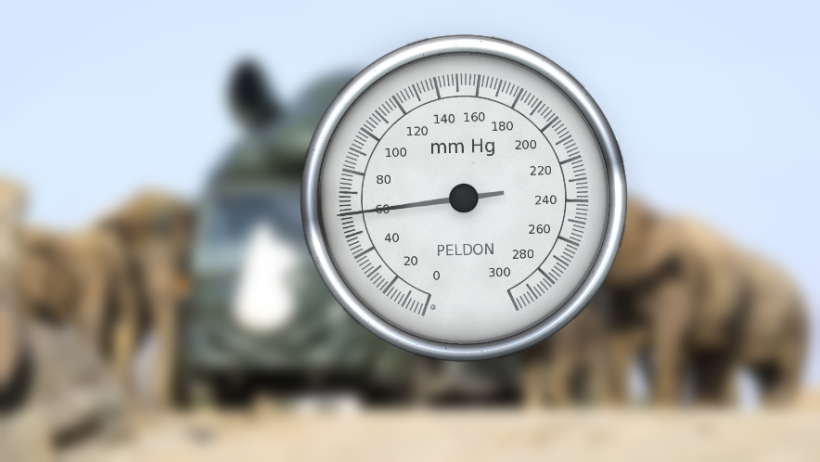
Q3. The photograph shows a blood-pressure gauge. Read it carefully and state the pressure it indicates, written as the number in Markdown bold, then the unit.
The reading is **60** mmHg
